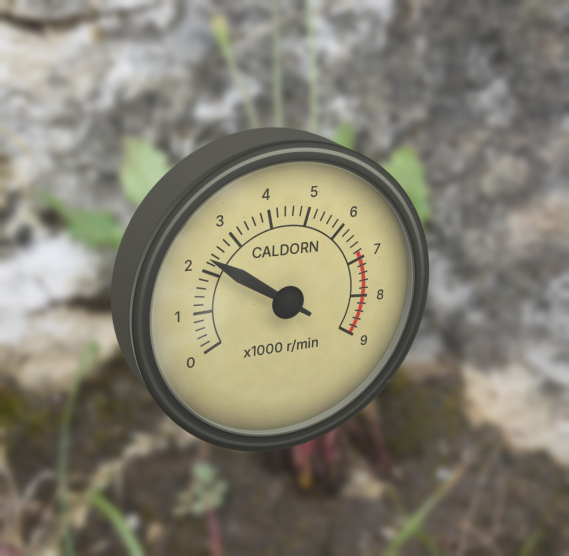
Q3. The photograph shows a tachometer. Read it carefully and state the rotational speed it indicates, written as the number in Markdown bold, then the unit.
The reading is **2300** rpm
